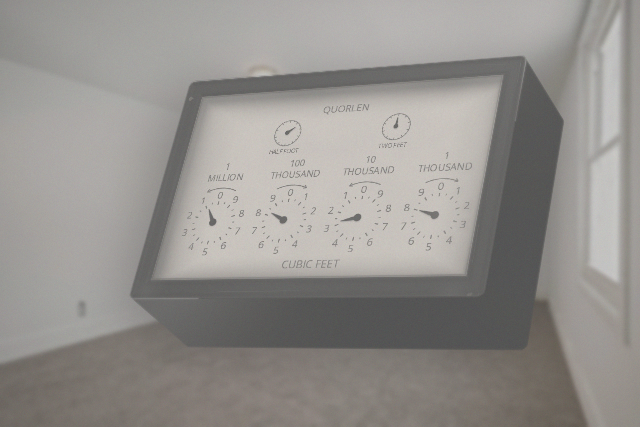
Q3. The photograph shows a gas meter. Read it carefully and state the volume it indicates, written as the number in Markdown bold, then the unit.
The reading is **82800** ft³
